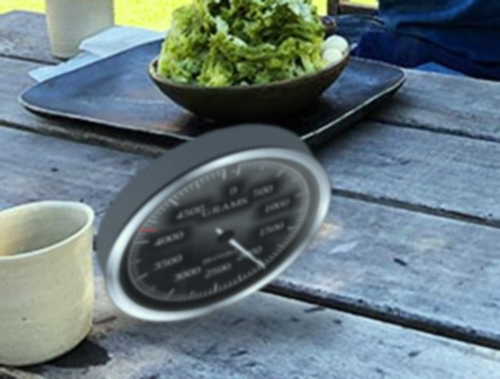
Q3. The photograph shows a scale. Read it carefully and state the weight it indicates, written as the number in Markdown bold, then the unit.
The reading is **2000** g
